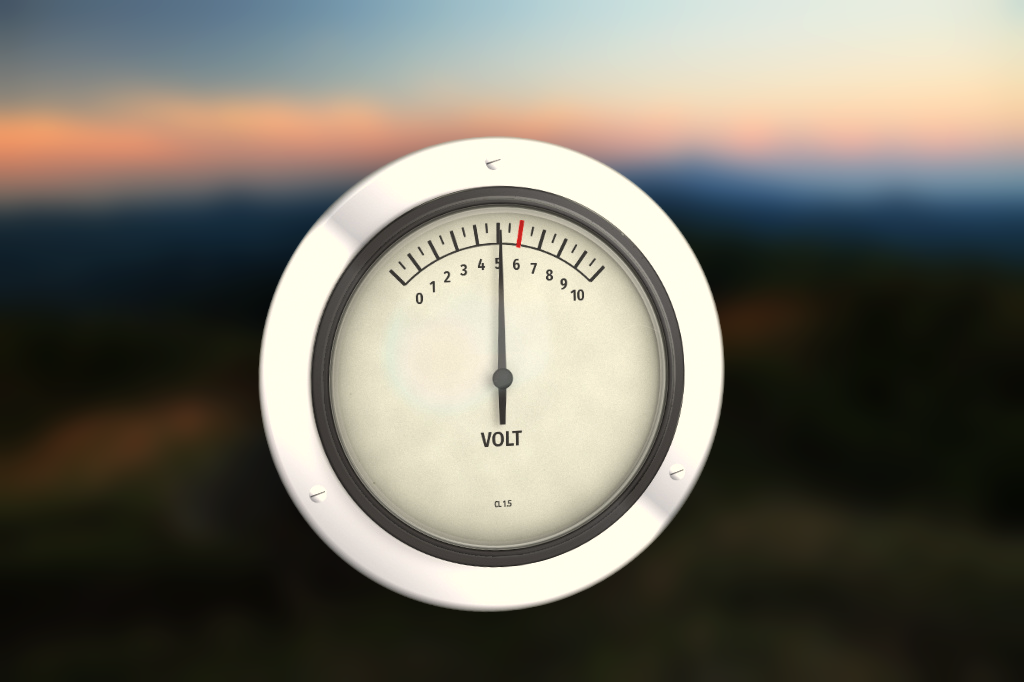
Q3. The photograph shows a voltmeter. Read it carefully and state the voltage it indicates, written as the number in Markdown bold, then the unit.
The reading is **5** V
